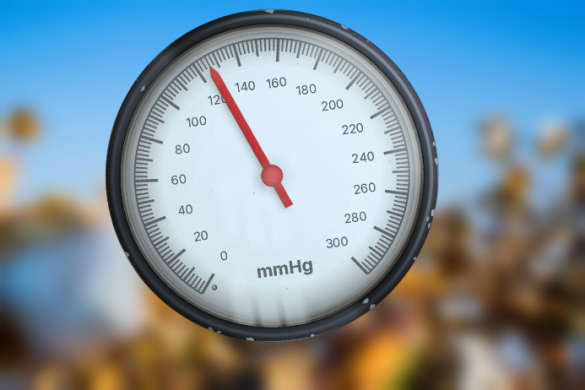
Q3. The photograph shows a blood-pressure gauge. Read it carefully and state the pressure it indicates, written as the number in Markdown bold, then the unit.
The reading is **126** mmHg
